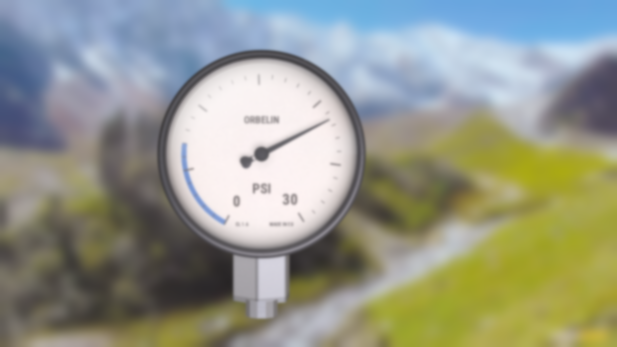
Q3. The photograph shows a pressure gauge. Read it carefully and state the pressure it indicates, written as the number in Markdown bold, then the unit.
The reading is **21.5** psi
